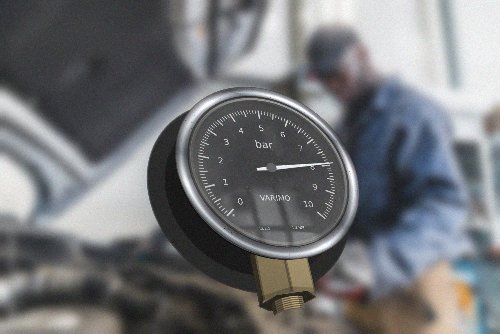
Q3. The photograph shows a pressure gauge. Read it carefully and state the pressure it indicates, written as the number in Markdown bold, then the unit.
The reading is **8** bar
